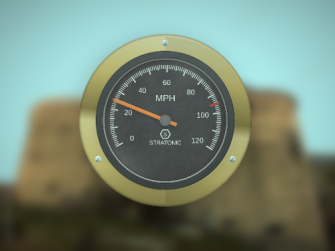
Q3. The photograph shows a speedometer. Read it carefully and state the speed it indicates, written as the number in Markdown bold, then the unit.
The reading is **25** mph
